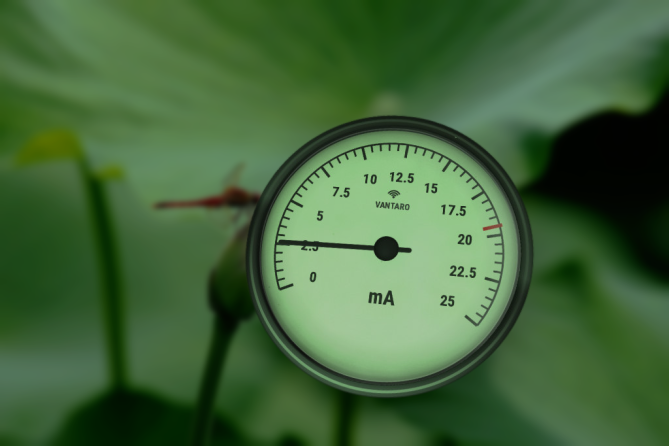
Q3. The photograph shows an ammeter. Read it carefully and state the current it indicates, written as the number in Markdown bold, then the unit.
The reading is **2.5** mA
